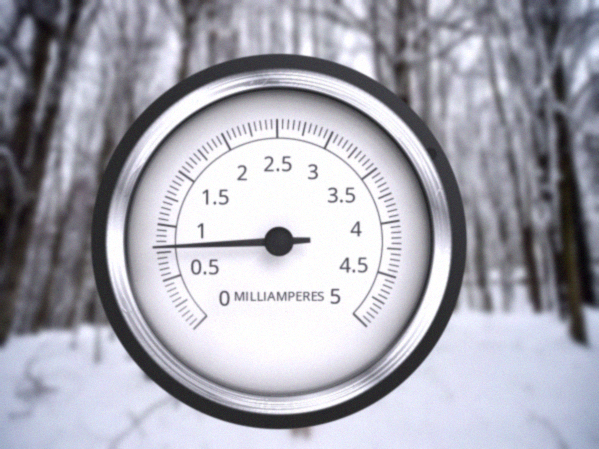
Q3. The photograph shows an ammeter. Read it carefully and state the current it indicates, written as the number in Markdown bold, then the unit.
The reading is **0.8** mA
